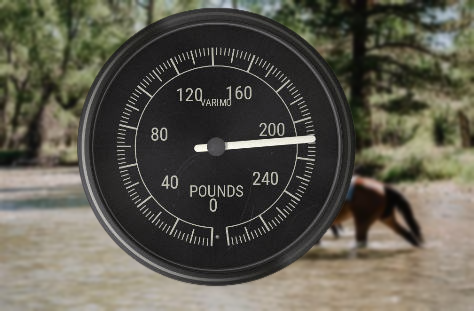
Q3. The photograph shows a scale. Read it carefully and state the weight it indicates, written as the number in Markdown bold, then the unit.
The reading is **210** lb
